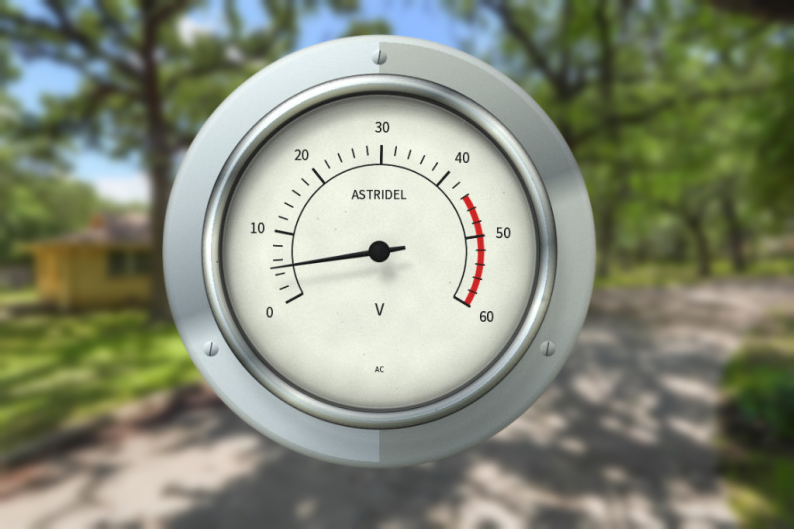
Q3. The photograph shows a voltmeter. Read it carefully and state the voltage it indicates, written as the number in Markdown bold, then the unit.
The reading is **5** V
